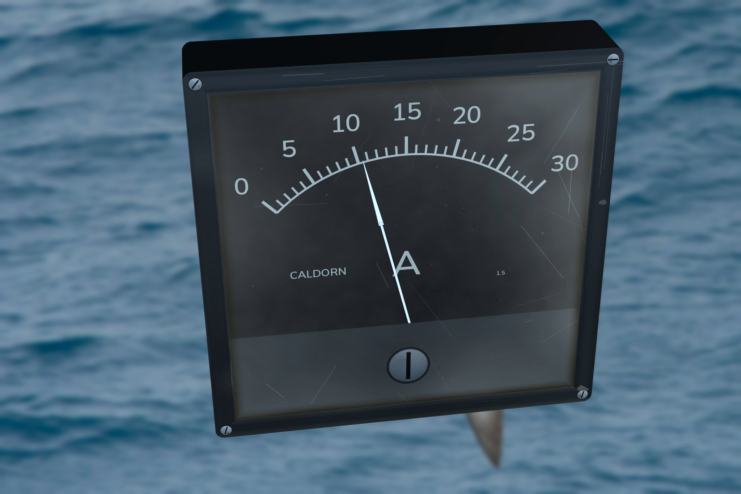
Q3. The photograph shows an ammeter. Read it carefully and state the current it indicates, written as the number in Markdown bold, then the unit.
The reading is **10.5** A
